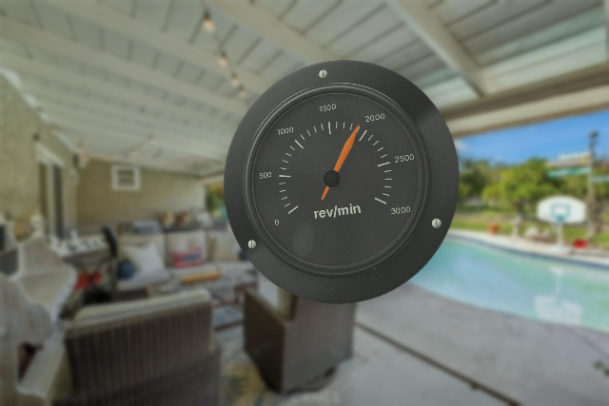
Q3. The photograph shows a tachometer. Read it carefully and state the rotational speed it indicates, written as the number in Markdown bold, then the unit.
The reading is **1900** rpm
